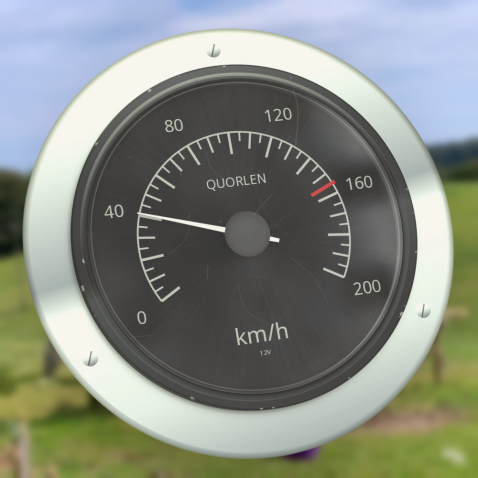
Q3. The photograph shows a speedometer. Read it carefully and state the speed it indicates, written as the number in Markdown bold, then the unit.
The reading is **40** km/h
